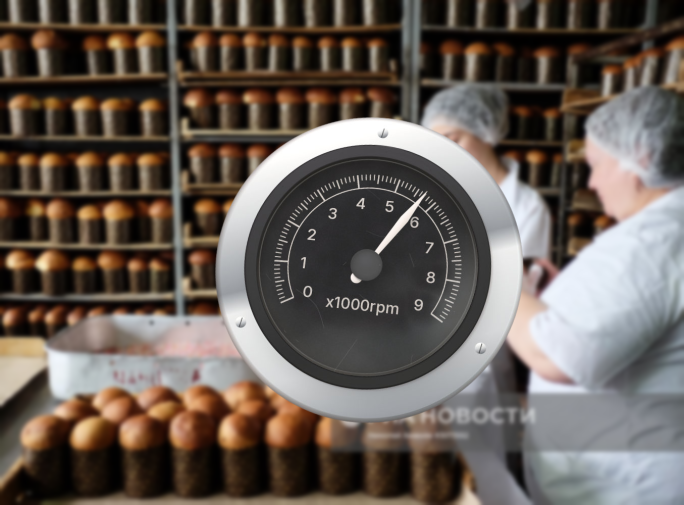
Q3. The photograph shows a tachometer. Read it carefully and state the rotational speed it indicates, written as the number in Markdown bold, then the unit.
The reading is **5700** rpm
